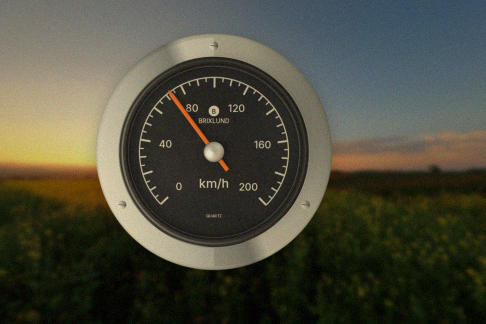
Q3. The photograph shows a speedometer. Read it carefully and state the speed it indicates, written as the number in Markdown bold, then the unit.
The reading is **72.5** km/h
